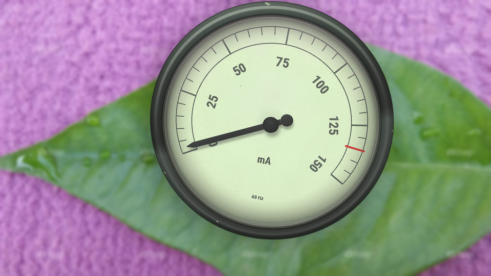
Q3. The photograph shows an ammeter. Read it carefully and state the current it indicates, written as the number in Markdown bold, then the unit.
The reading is **2.5** mA
